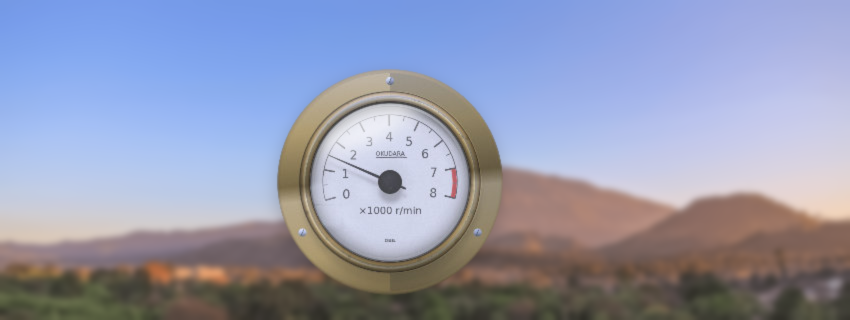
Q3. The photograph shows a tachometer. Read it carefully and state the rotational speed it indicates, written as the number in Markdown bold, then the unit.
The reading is **1500** rpm
